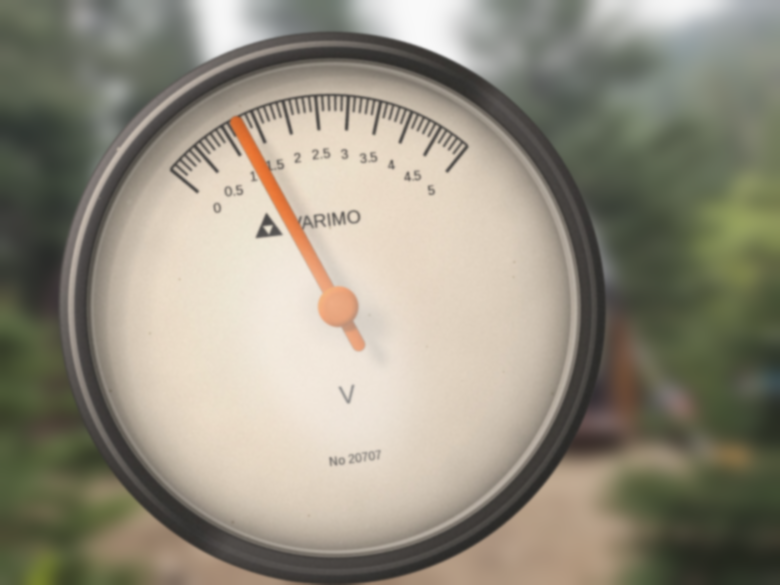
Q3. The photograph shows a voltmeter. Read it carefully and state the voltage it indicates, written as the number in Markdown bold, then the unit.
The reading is **1.2** V
